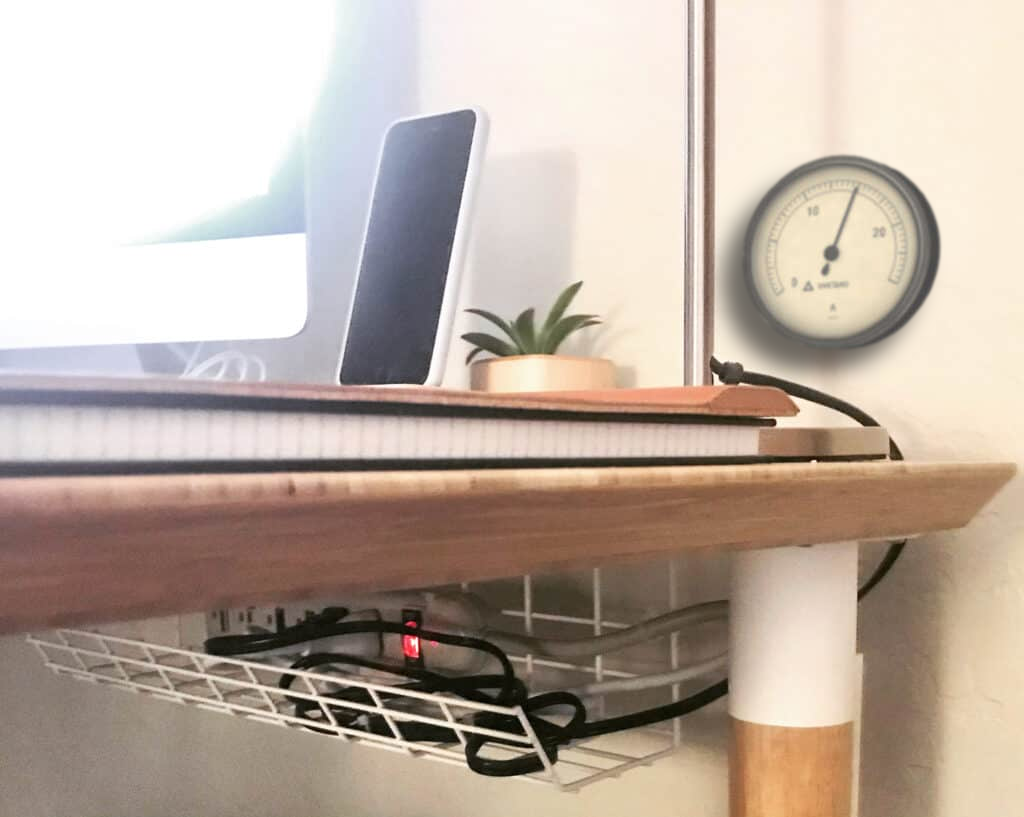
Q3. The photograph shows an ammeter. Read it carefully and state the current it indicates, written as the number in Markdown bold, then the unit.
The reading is **15** A
